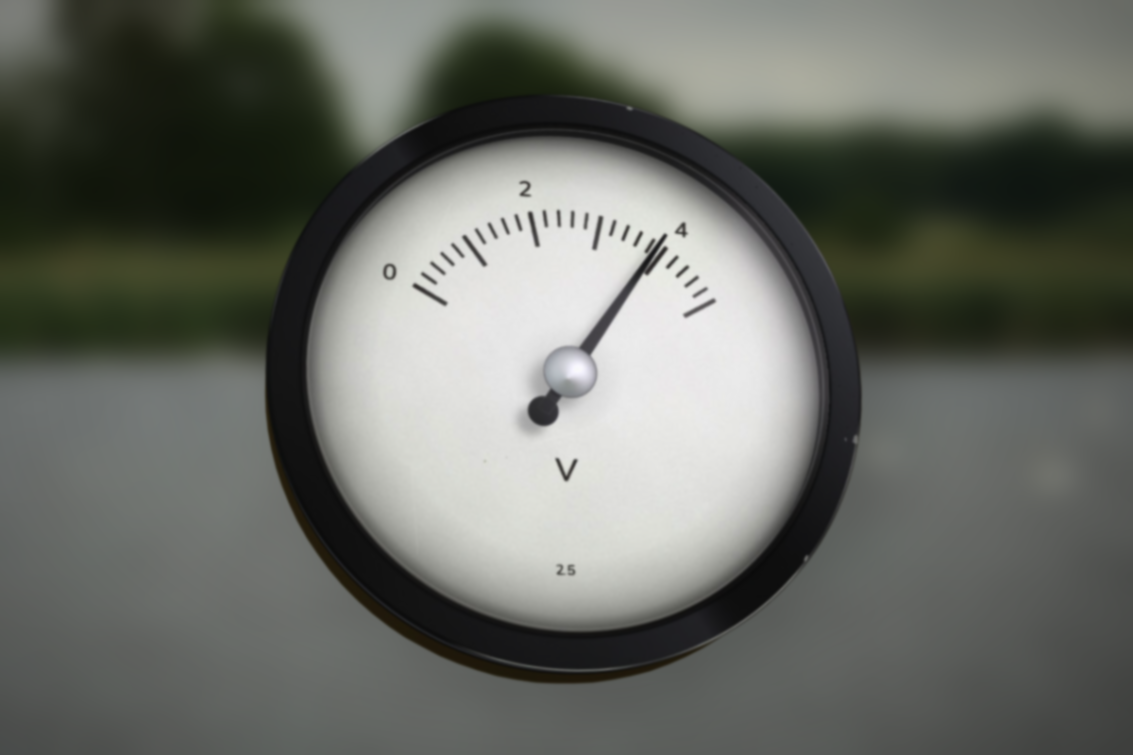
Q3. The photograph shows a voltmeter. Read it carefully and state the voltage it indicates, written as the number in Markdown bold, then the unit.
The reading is **3.9** V
